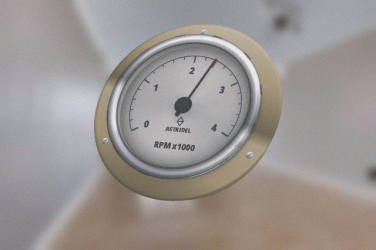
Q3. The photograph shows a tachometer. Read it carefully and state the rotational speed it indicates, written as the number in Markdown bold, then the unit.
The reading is **2400** rpm
